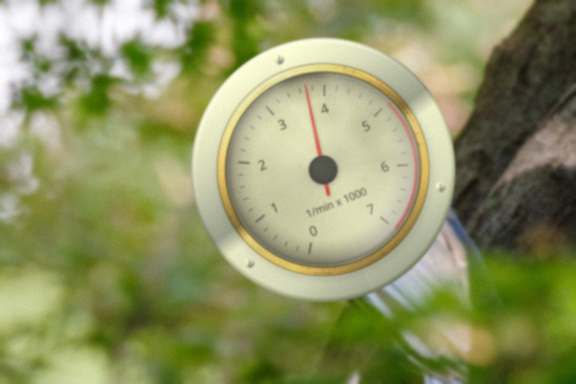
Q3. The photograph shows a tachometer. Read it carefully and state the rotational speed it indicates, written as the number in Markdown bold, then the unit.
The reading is **3700** rpm
